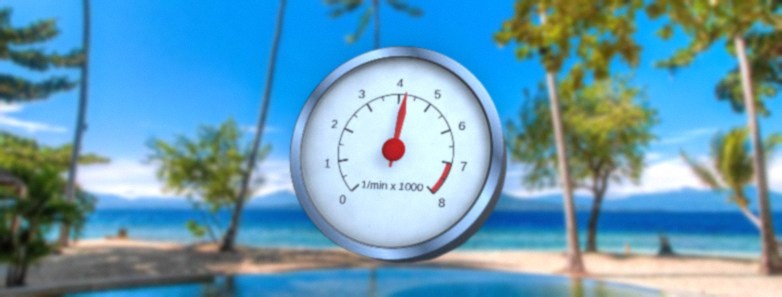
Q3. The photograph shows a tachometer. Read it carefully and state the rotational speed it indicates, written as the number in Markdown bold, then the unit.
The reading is **4250** rpm
